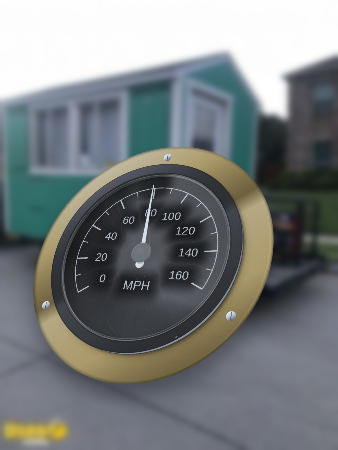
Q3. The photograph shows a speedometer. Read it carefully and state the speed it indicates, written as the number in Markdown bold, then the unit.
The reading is **80** mph
